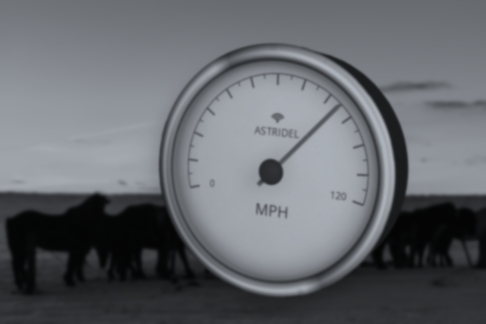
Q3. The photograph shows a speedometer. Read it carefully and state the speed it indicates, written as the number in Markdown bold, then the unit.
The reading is **85** mph
